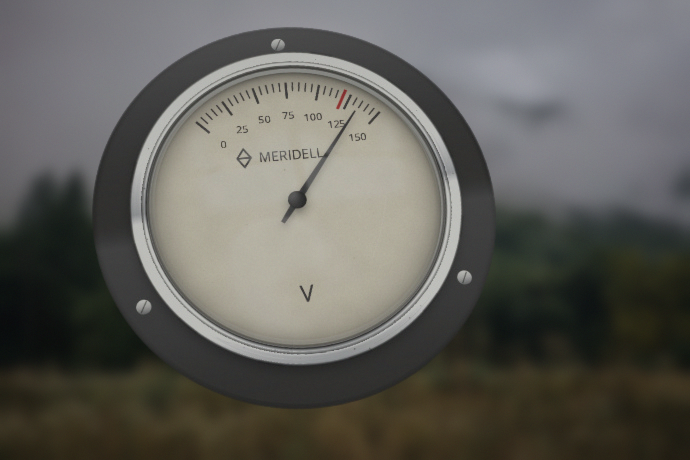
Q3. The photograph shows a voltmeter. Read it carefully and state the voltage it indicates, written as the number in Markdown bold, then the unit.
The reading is **135** V
